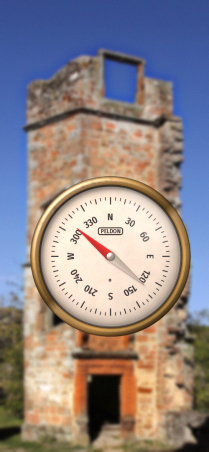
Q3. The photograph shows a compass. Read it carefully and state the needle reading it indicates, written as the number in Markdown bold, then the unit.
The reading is **310** °
